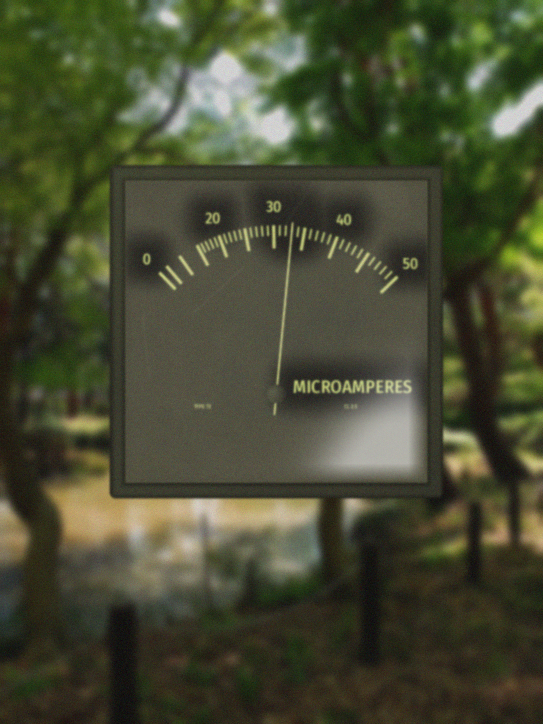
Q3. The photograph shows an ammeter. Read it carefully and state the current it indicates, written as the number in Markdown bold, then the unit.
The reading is **33** µA
